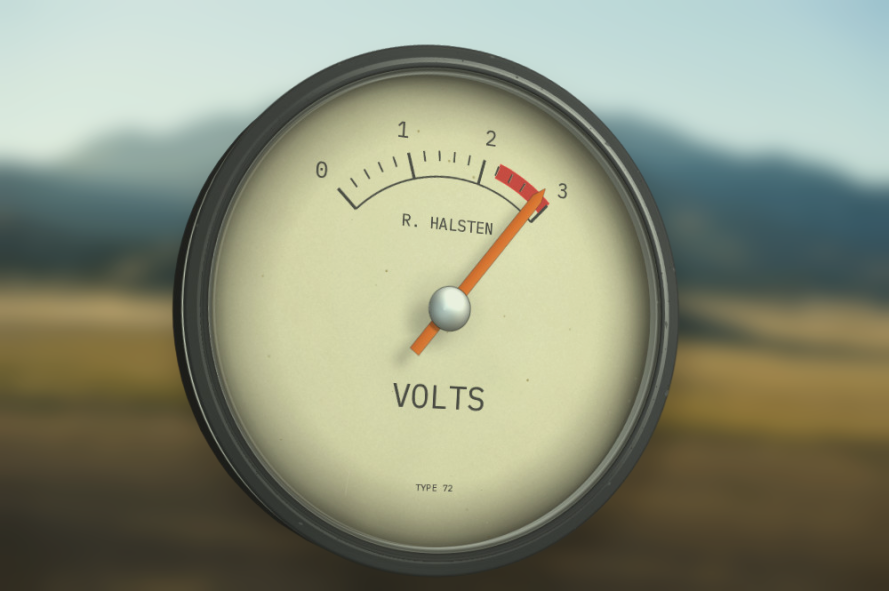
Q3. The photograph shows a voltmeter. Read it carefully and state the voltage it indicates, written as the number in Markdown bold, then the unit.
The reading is **2.8** V
